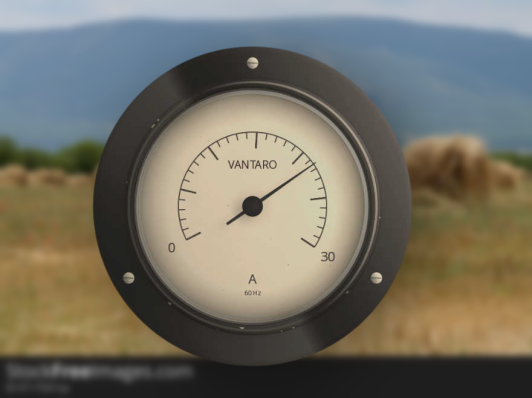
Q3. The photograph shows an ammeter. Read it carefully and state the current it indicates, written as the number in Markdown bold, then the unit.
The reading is **21.5** A
